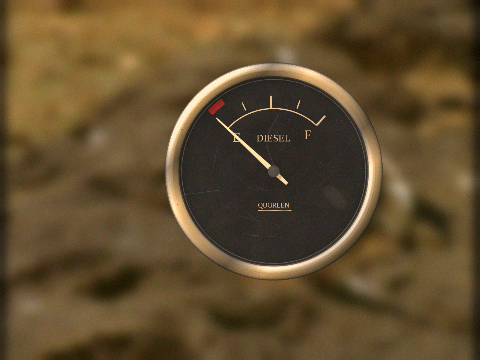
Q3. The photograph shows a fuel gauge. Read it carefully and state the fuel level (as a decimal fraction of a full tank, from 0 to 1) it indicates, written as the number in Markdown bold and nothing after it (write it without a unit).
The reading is **0**
